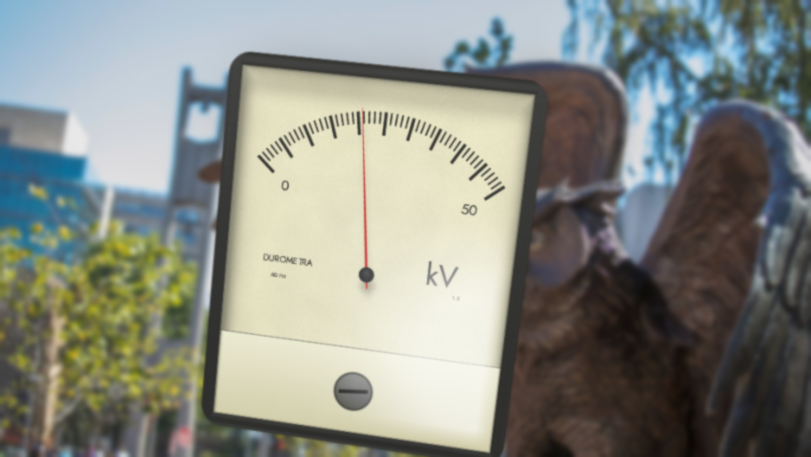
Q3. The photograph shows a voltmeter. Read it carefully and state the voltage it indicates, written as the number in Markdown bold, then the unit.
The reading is **21** kV
